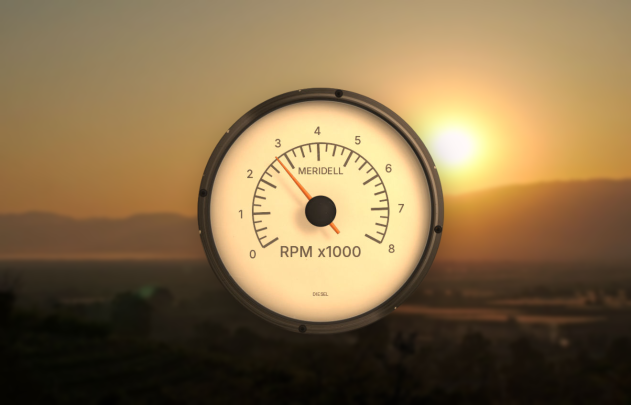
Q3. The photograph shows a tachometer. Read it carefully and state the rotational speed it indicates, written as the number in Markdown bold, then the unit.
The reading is **2750** rpm
